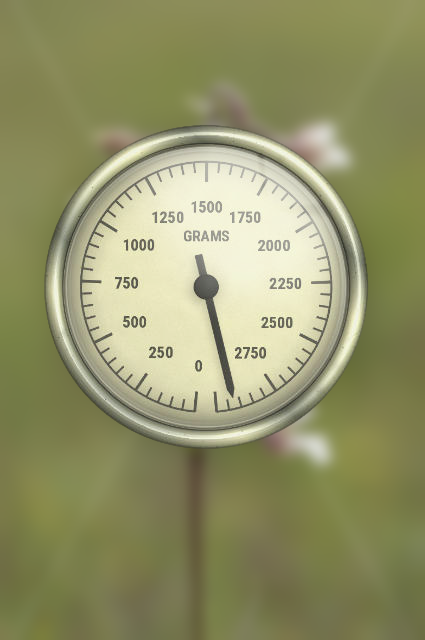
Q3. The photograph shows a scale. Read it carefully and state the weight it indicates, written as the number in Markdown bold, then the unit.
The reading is **2925** g
